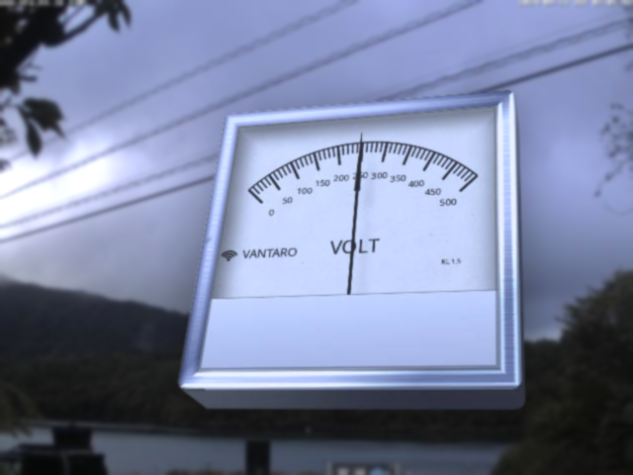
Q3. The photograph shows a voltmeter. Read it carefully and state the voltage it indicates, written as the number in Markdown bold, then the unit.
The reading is **250** V
